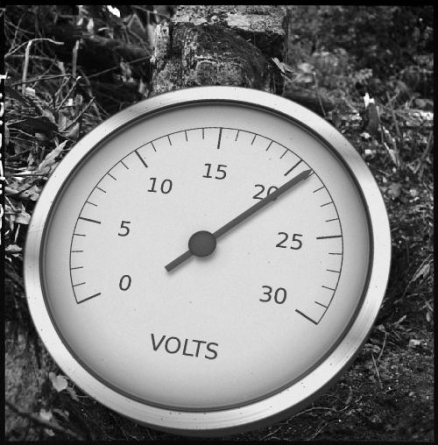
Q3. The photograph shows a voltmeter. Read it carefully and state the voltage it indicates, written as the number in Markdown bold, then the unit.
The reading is **21** V
